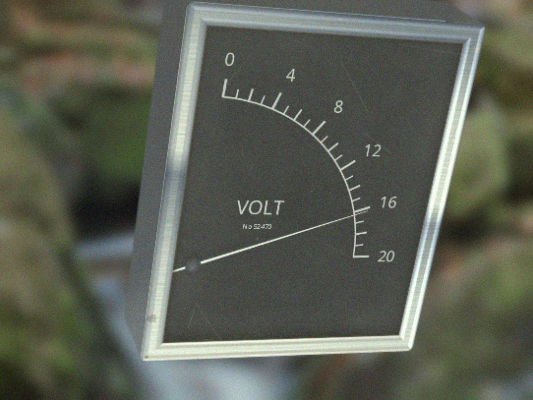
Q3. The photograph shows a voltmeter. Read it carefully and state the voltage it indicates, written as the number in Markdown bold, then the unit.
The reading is **16** V
